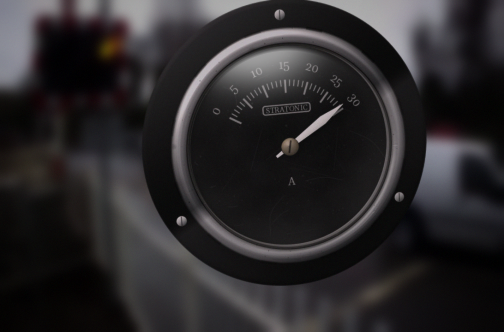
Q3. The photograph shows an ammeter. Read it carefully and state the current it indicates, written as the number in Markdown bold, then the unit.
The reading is **29** A
